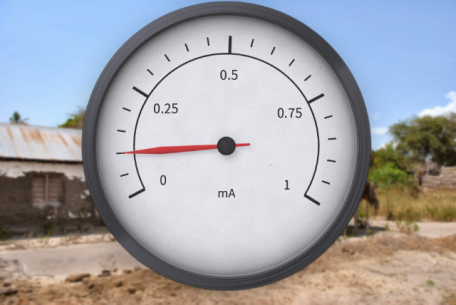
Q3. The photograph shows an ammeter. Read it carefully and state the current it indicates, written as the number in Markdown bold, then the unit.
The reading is **0.1** mA
